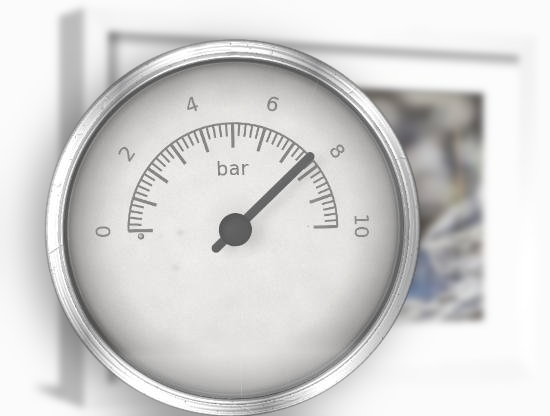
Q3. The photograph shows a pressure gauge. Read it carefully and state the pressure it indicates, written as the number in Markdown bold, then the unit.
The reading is **7.6** bar
